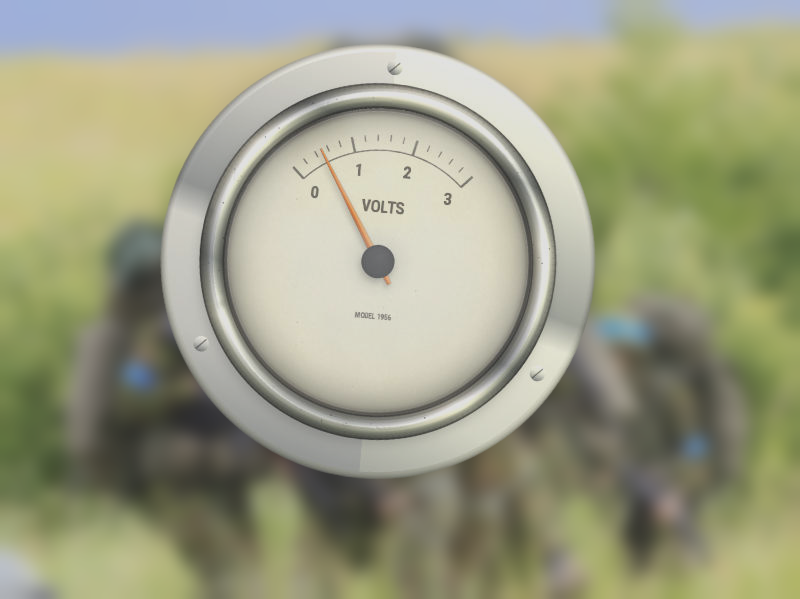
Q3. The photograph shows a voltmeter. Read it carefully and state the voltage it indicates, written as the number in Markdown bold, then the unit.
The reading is **0.5** V
